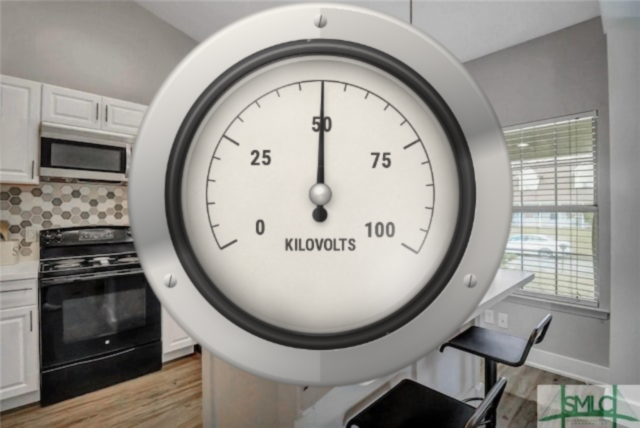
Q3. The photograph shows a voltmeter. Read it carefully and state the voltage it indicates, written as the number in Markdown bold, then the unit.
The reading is **50** kV
